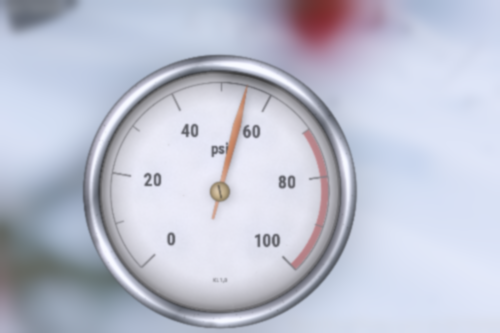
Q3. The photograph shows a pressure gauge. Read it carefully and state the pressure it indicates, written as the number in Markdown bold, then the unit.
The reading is **55** psi
